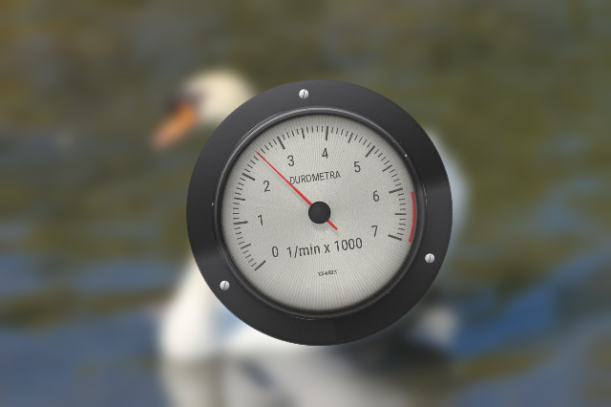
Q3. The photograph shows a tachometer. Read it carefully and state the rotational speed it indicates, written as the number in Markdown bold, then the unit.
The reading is **2500** rpm
